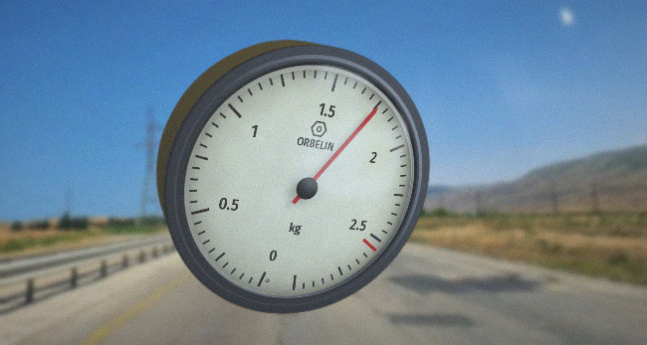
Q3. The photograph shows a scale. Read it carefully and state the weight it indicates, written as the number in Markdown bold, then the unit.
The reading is **1.75** kg
